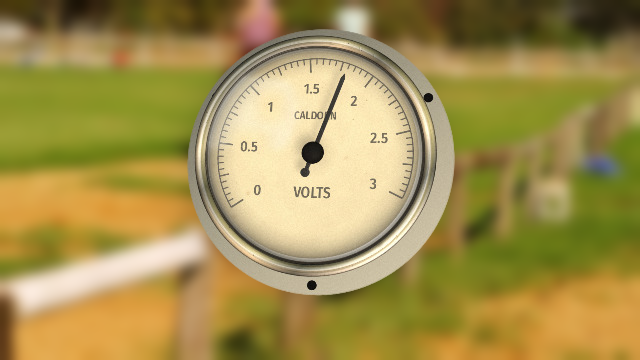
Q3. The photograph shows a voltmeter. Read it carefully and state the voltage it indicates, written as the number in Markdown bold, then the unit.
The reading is **1.8** V
